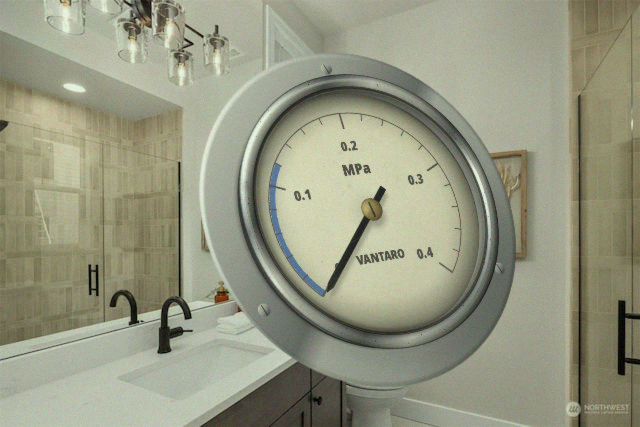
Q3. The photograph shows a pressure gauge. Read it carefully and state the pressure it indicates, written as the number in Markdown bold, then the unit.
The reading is **0** MPa
